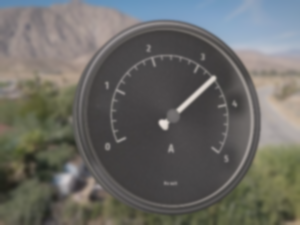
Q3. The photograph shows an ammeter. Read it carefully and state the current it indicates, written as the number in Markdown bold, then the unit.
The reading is **3.4** A
